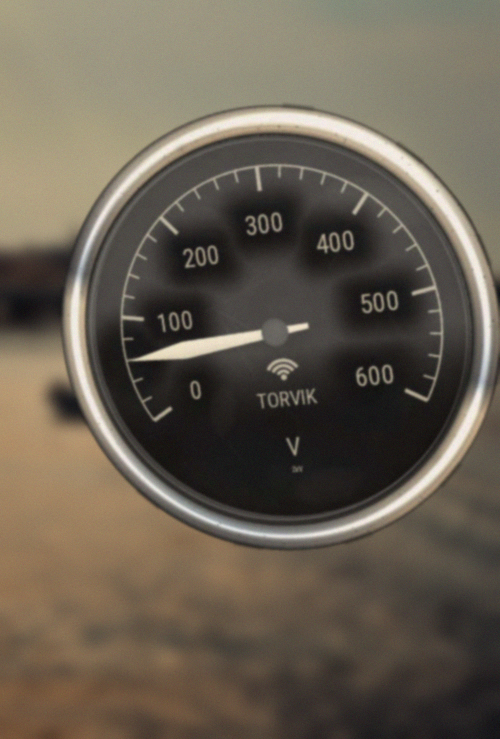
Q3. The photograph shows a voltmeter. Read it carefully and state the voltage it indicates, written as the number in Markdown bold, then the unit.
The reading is **60** V
